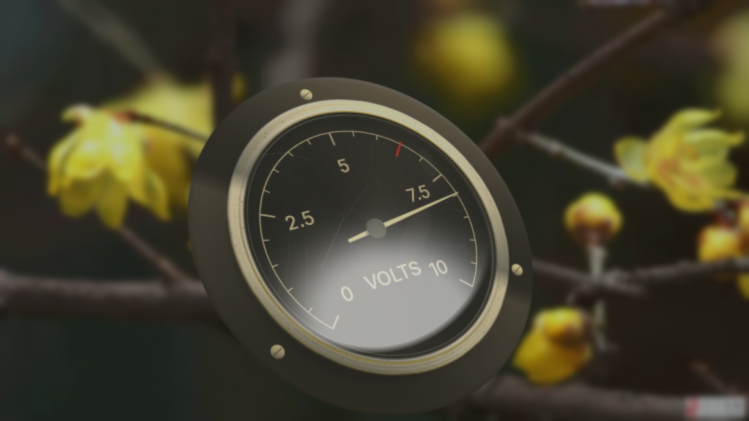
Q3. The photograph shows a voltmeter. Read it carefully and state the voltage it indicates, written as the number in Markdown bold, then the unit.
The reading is **8** V
